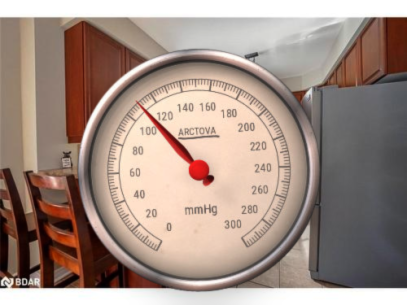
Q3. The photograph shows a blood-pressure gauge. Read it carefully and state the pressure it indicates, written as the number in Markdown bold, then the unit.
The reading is **110** mmHg
